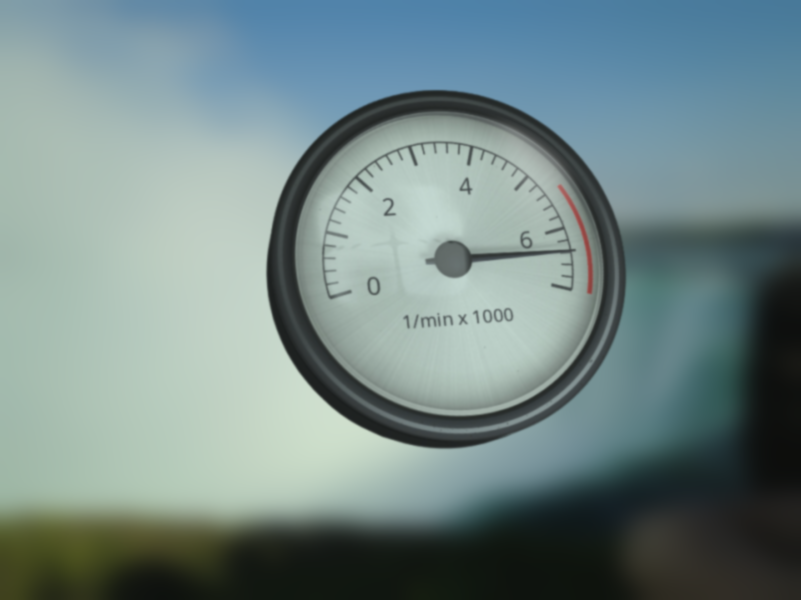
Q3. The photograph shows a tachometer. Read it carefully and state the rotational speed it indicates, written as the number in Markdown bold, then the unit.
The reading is **6400** rpm
